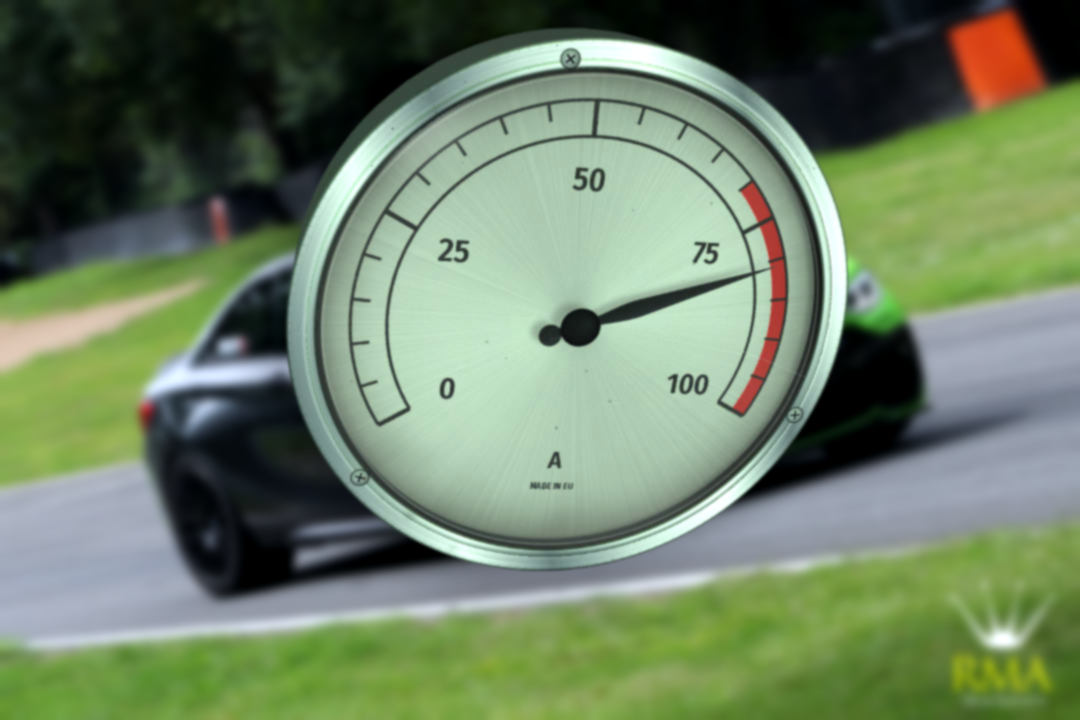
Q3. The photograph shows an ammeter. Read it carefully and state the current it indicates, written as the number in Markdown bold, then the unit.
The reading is **80** A
